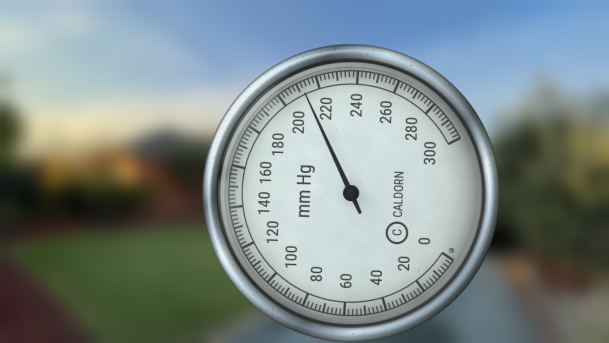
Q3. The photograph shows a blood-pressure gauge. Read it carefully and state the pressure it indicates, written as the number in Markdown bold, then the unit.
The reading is **212** mmHg
